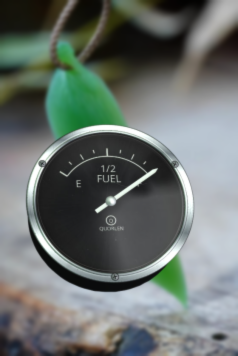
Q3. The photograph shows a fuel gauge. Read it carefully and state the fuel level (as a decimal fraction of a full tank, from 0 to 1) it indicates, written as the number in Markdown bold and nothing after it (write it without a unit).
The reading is **1**
